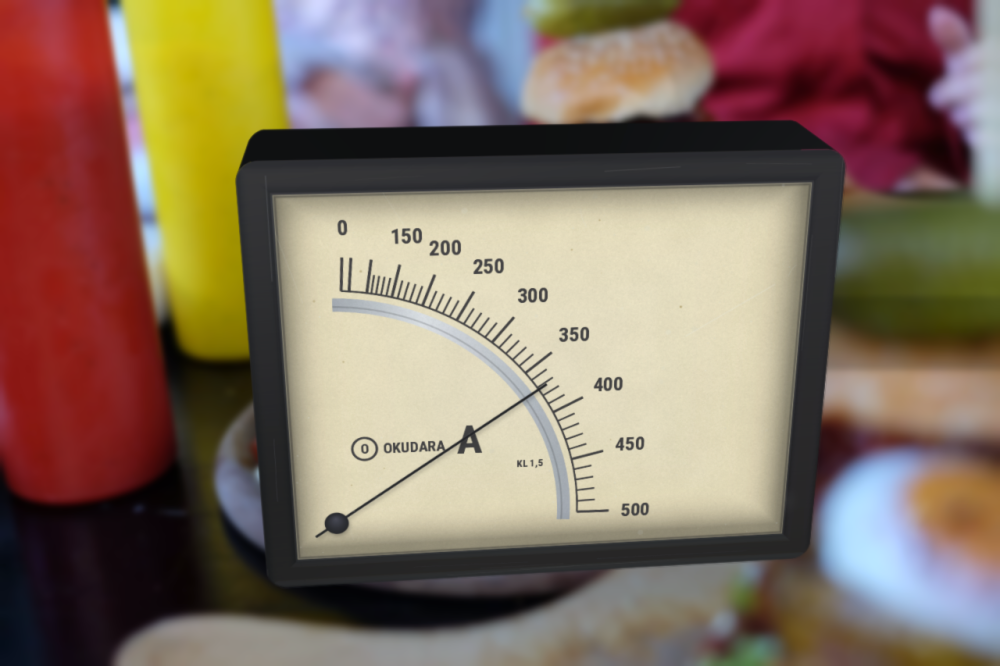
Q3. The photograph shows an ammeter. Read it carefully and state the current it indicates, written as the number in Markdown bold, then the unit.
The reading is **370** A
